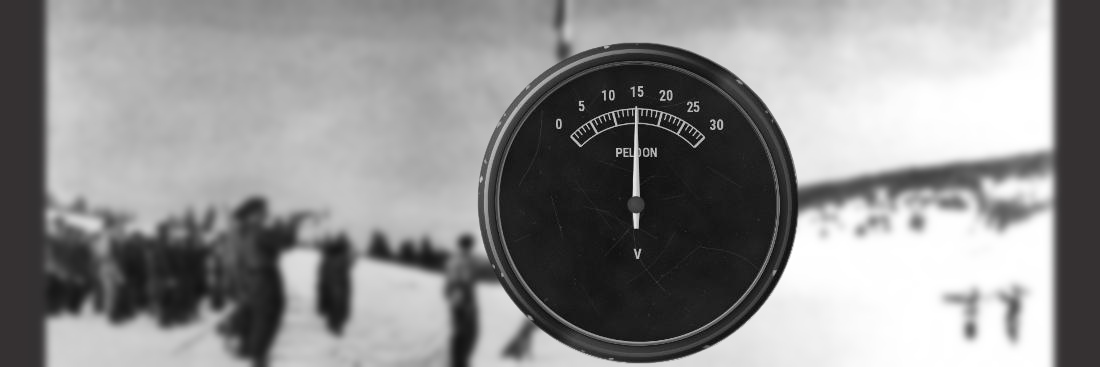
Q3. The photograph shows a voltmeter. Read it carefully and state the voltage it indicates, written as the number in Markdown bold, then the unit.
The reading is **15** V
